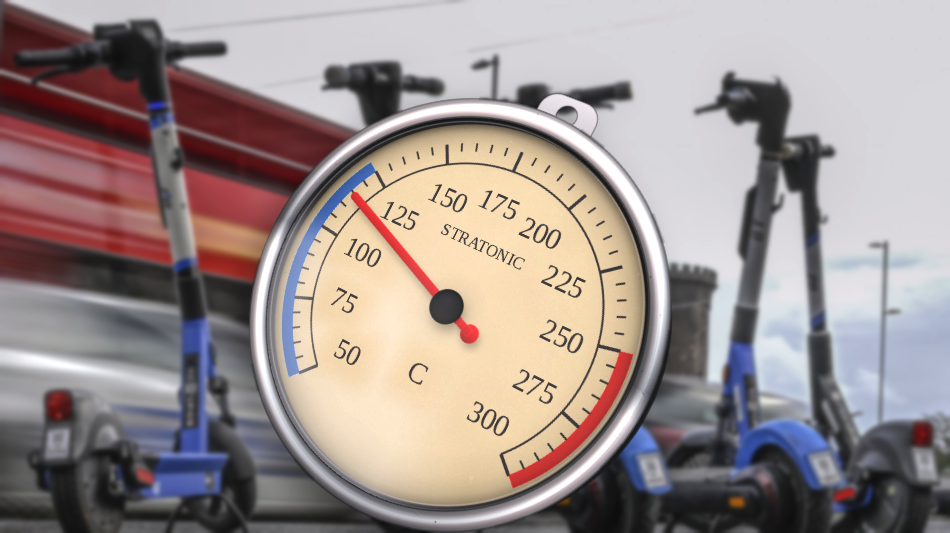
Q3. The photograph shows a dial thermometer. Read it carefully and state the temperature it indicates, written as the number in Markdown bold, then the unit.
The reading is **115** °C
